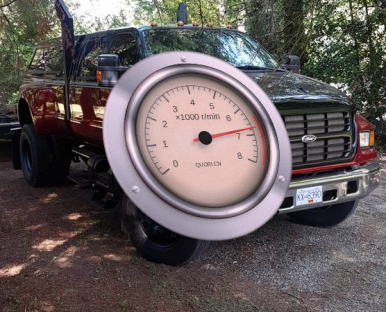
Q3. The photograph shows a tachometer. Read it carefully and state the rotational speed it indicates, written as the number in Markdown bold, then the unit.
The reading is **6800** rpm
